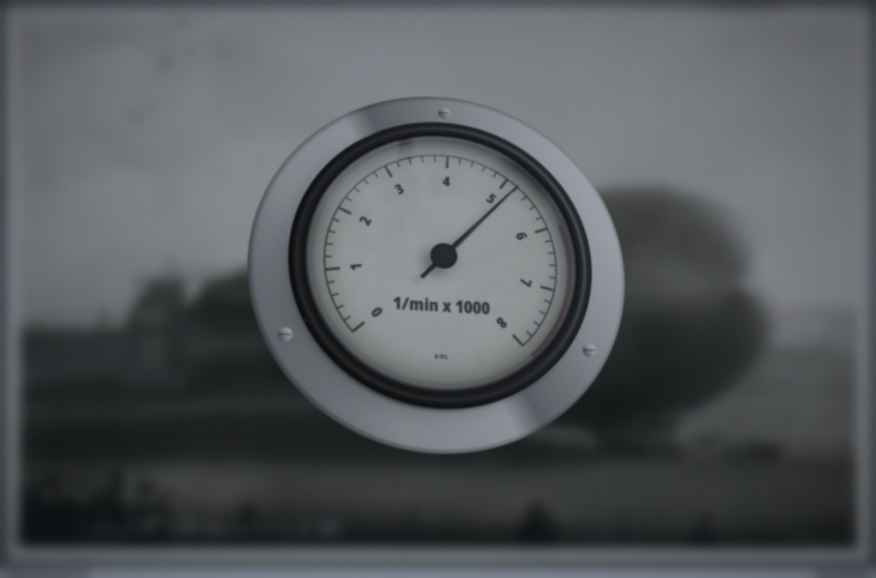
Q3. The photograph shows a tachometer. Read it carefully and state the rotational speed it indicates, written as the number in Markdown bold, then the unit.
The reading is **5200** rpm
